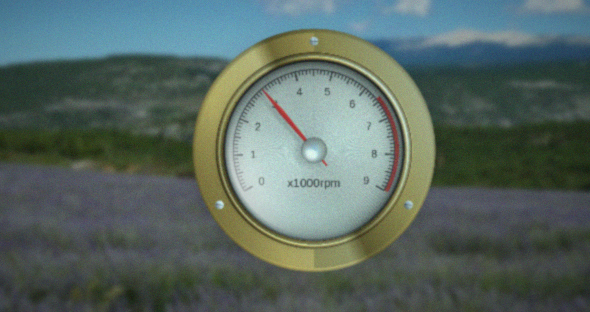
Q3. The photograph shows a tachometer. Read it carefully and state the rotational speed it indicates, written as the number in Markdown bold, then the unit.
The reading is **3000** rpm
